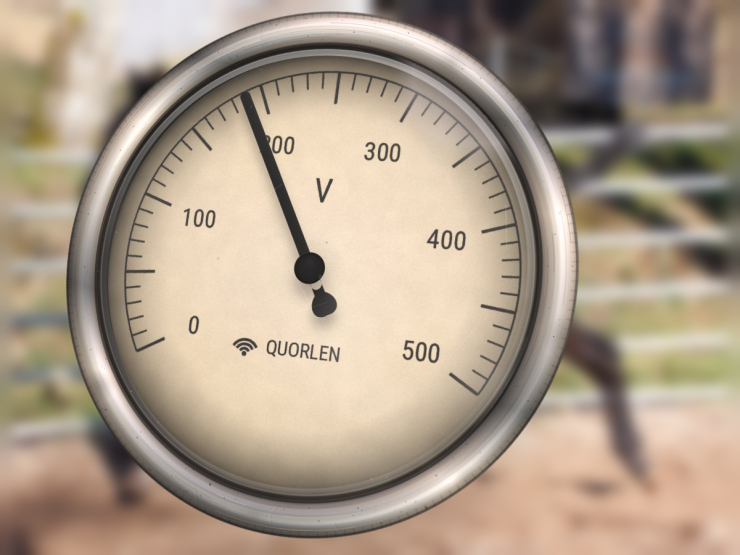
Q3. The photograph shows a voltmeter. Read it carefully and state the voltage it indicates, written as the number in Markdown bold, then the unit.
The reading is **190** V
